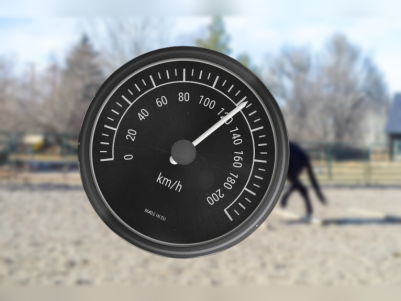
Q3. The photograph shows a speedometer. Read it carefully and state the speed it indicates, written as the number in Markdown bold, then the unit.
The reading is **122.5** km/h
